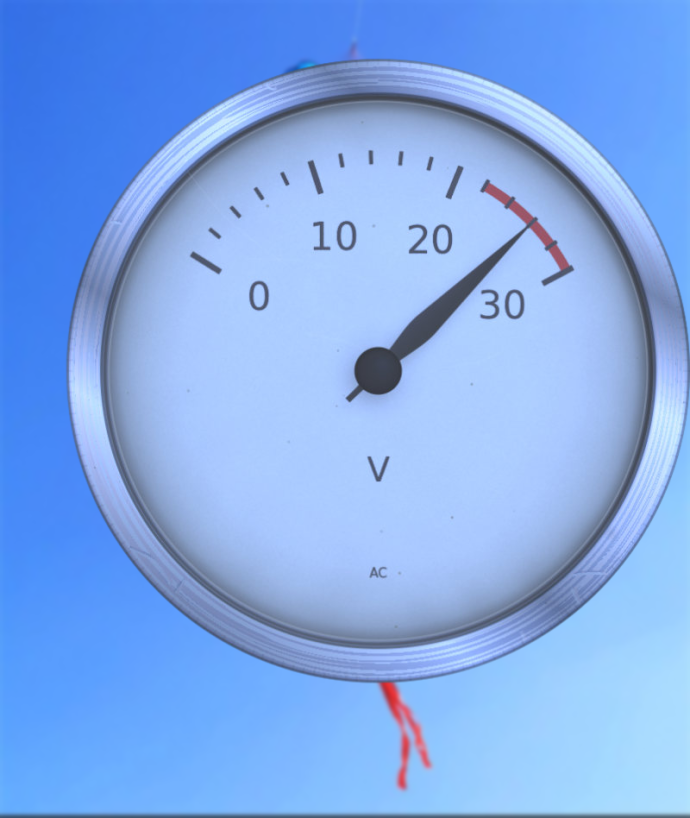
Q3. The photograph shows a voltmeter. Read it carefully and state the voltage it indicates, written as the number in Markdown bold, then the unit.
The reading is **26** V
